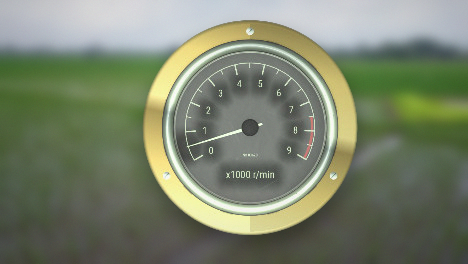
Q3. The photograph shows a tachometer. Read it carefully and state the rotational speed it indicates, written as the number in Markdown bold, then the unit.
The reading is **500** rpm
